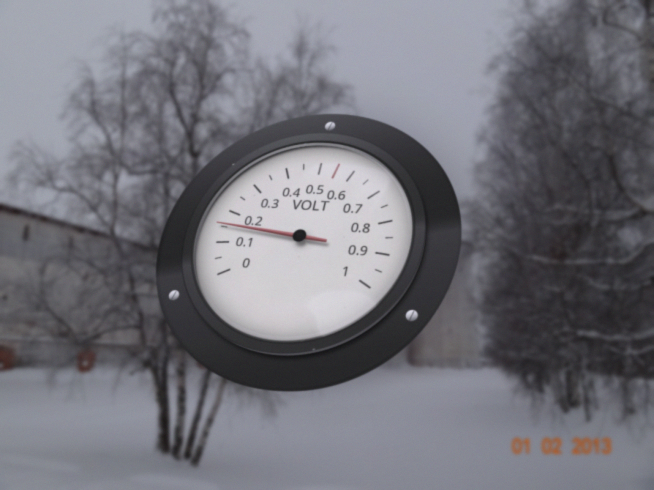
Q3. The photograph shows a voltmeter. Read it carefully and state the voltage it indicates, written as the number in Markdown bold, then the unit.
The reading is **0.15** V
